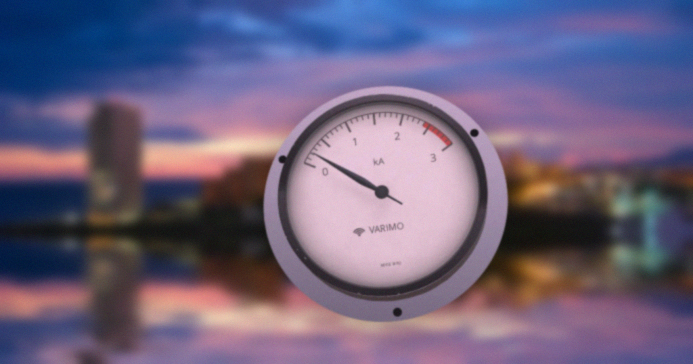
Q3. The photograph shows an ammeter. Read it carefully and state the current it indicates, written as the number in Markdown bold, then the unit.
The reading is **0.2** kA
